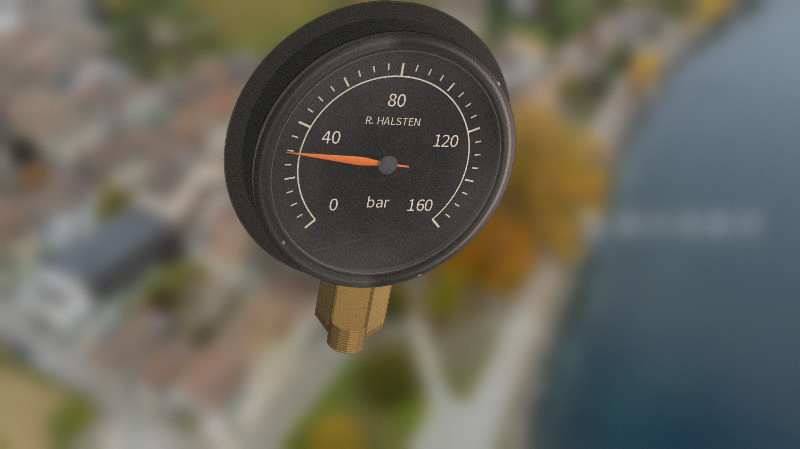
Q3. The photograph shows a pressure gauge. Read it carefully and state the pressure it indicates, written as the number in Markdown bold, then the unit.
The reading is **30** bar
